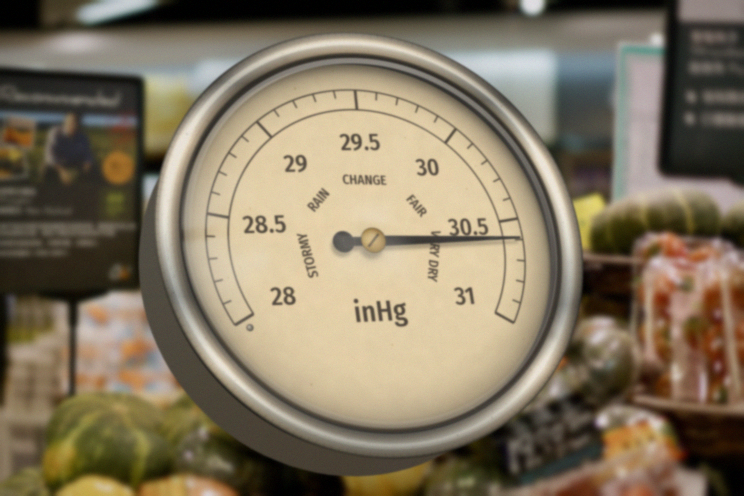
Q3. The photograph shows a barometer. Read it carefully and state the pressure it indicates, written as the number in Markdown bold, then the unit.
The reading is **30.6** inHg
